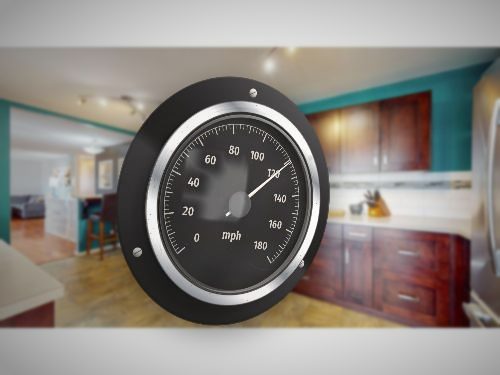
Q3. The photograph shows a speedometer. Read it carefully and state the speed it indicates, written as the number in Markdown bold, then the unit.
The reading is **120** mph
